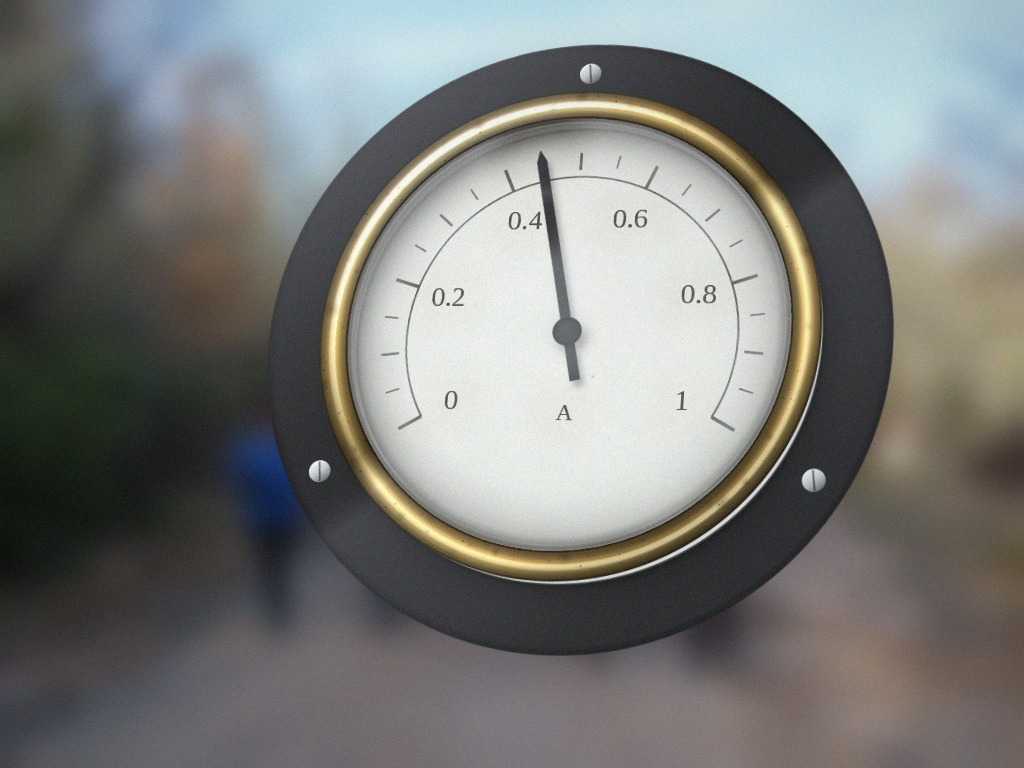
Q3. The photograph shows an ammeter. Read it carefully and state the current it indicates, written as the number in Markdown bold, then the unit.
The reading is **0.45** A
